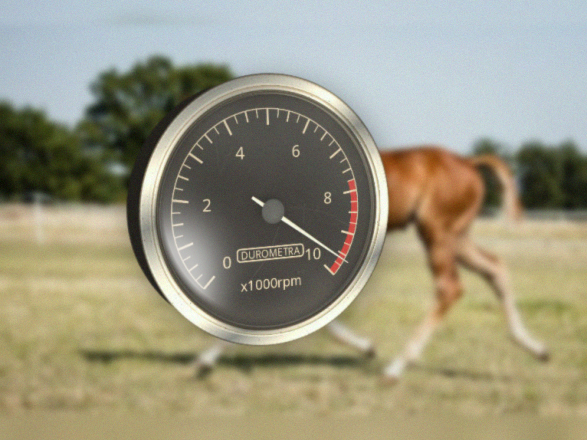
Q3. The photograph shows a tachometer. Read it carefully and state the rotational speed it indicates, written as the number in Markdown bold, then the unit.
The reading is **9625** rpm
